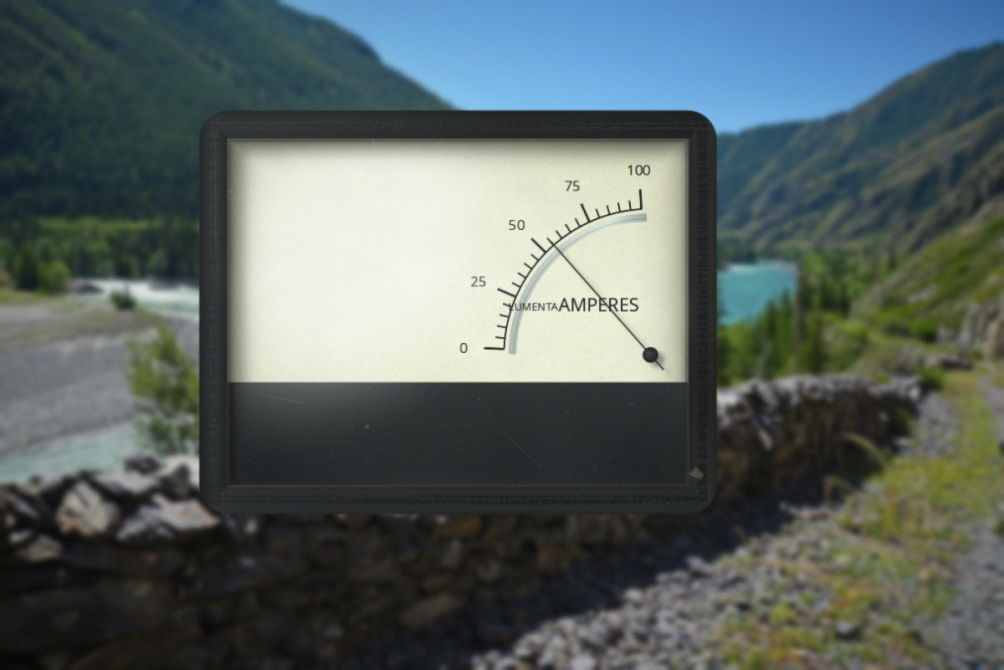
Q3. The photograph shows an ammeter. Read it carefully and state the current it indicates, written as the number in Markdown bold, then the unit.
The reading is **55** A
